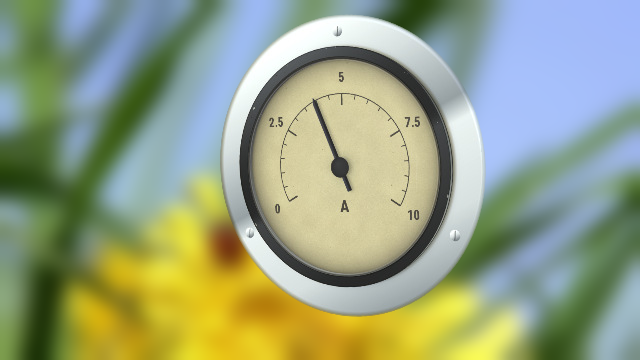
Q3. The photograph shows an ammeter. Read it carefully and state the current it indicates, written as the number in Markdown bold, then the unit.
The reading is **4** A
